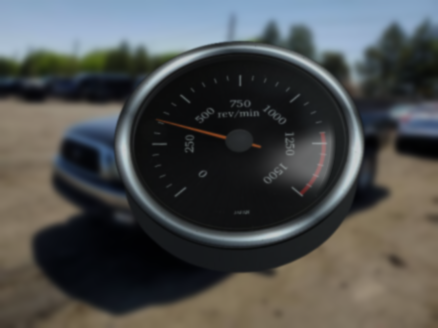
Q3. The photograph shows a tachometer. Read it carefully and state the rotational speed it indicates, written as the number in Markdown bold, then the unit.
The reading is **350** rpm
